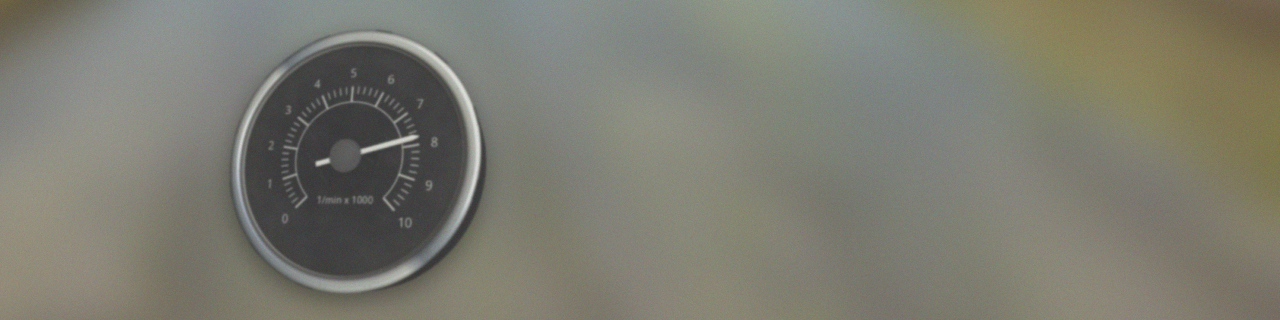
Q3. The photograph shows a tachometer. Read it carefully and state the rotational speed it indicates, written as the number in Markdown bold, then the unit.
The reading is **7800** rpm
